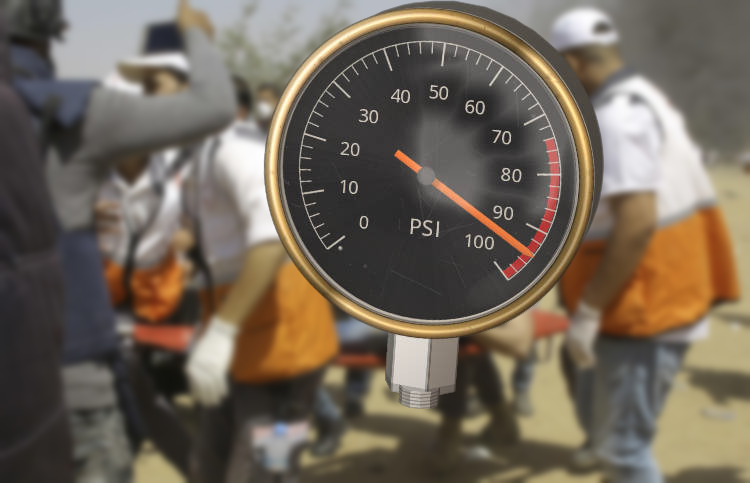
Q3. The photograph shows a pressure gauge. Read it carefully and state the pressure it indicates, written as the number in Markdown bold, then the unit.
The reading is **94** psi
